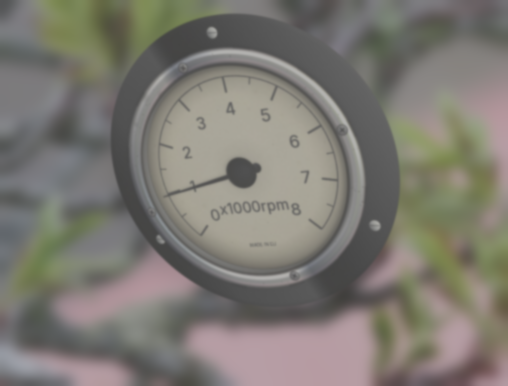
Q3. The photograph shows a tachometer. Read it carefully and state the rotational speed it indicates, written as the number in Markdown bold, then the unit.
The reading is **1000** rpm
